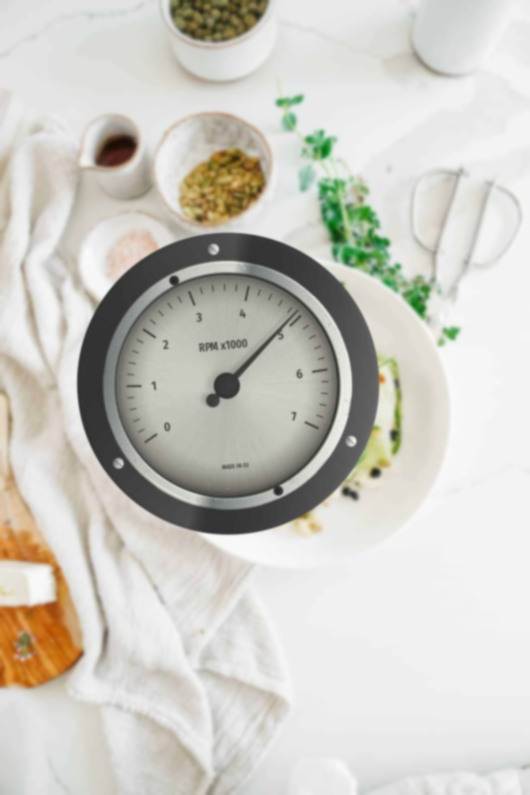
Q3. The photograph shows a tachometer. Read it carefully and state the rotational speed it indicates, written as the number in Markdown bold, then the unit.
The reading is **4900** rpm
